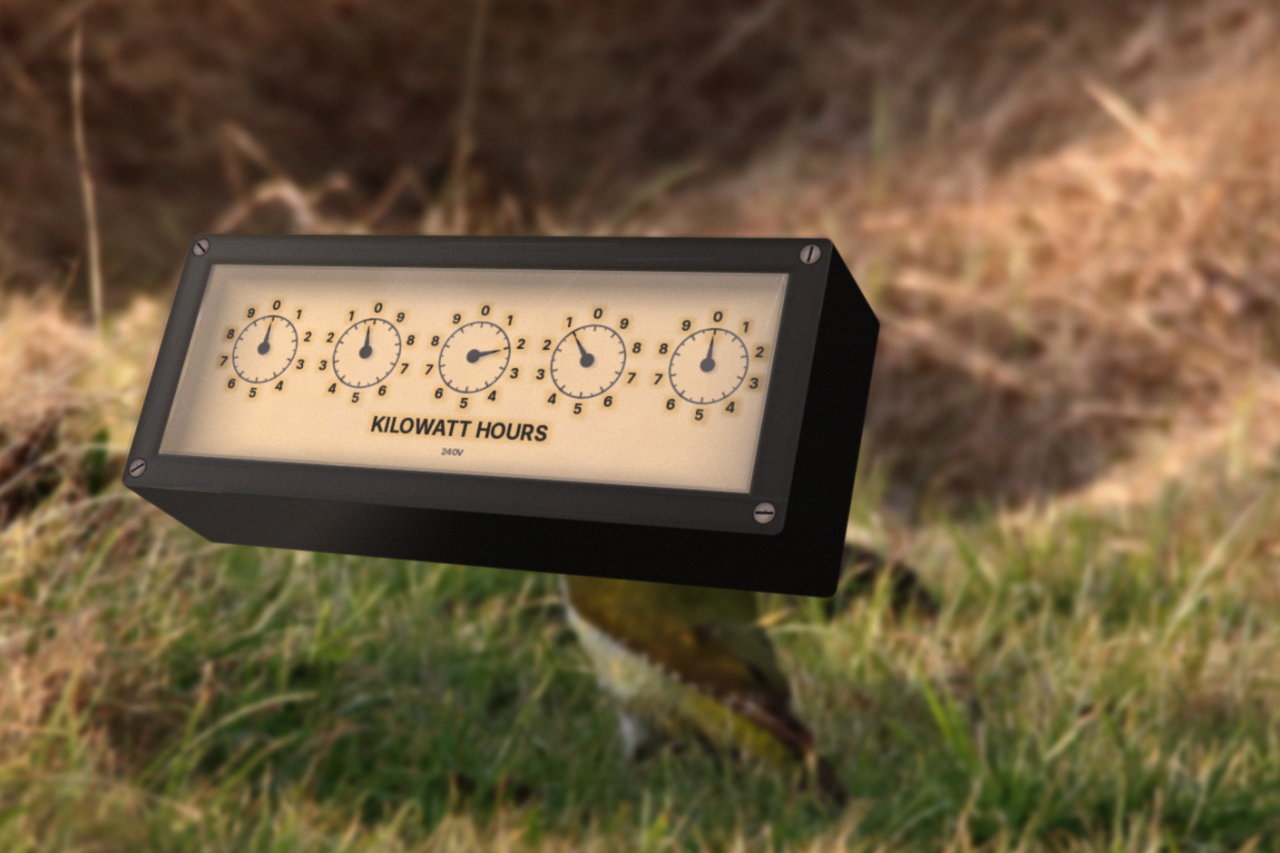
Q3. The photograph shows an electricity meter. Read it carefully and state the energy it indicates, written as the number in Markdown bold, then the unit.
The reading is **210** kWh
